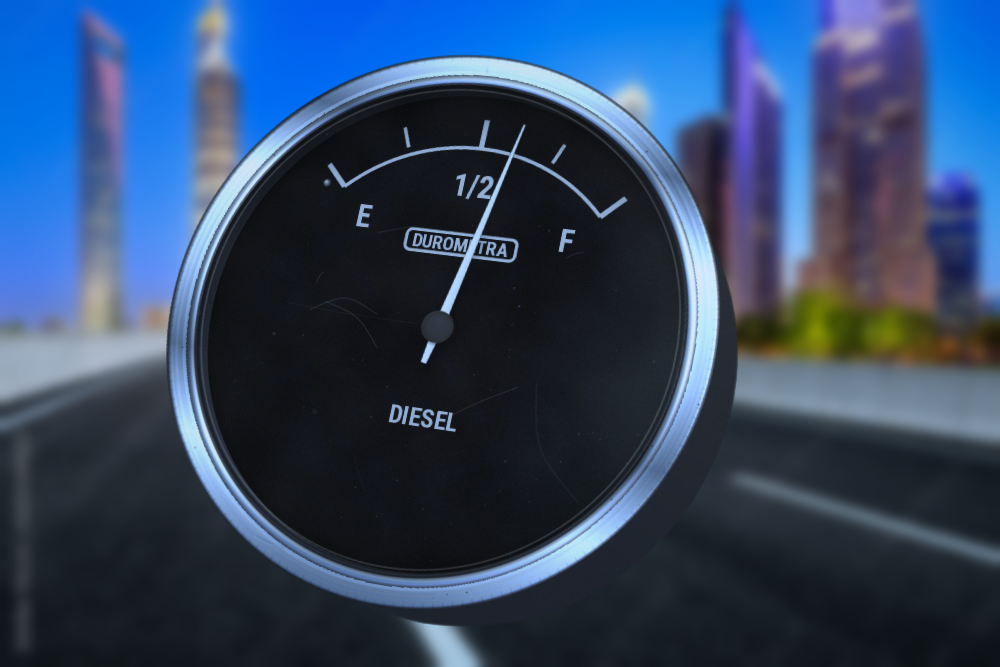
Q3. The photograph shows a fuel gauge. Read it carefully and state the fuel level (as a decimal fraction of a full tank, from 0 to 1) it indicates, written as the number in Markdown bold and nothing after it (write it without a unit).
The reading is **0.625**
